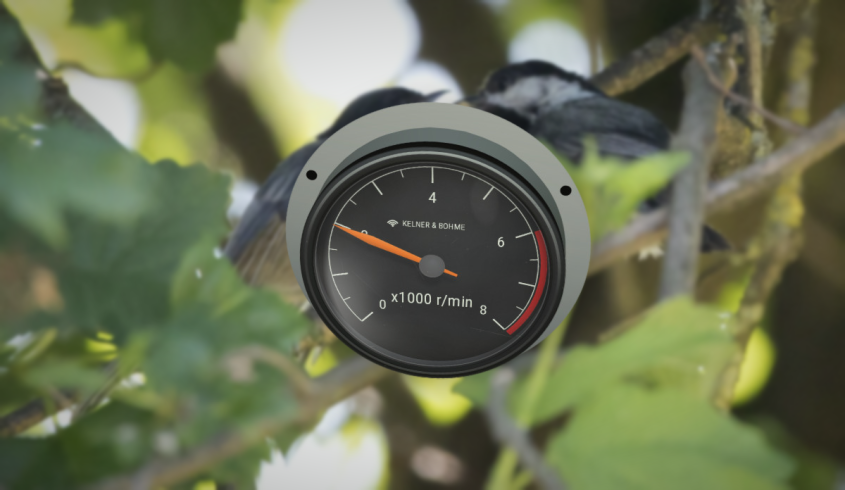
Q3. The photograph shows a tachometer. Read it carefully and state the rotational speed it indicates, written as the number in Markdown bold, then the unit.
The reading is **2000** rpm
